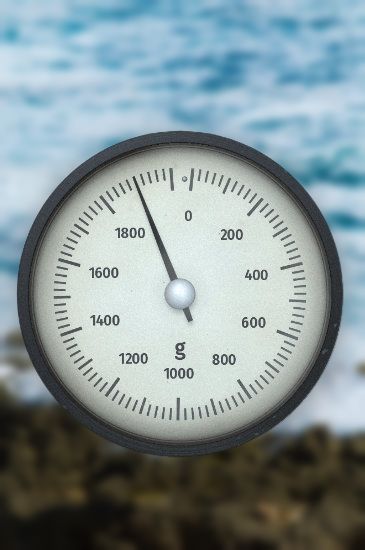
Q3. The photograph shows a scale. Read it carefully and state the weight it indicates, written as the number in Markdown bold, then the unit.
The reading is **1900** g
